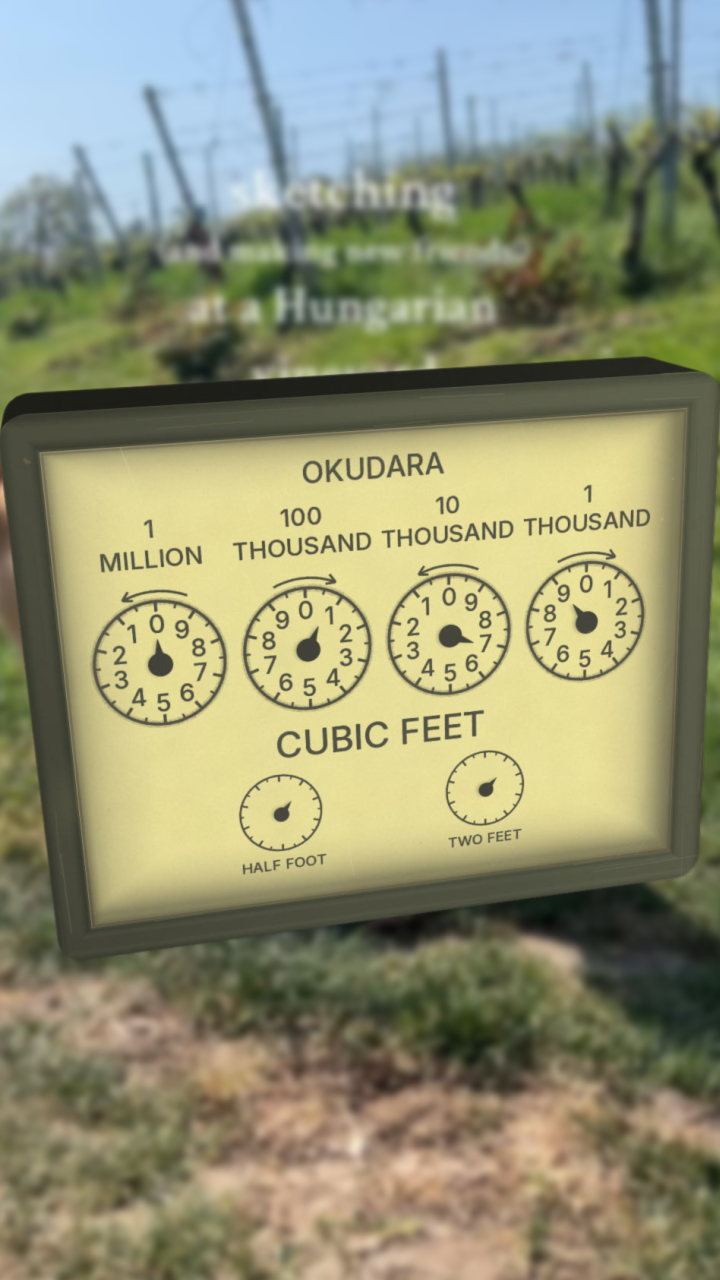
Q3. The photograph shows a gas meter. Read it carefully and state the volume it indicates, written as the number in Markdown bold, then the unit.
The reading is **6900** ft³
